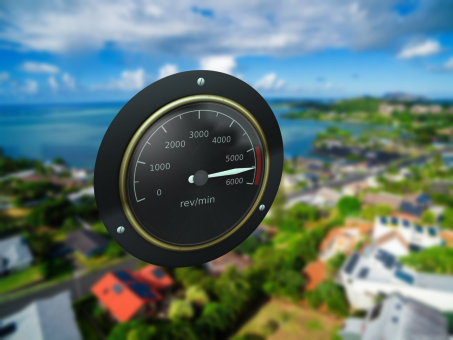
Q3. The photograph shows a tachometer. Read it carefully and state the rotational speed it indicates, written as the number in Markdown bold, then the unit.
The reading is **5500** rpm
